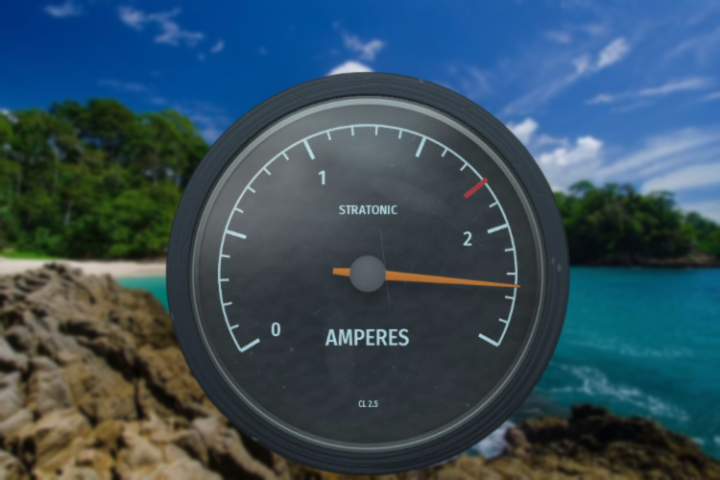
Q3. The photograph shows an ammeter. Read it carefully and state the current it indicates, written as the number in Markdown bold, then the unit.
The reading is **2.25** A
